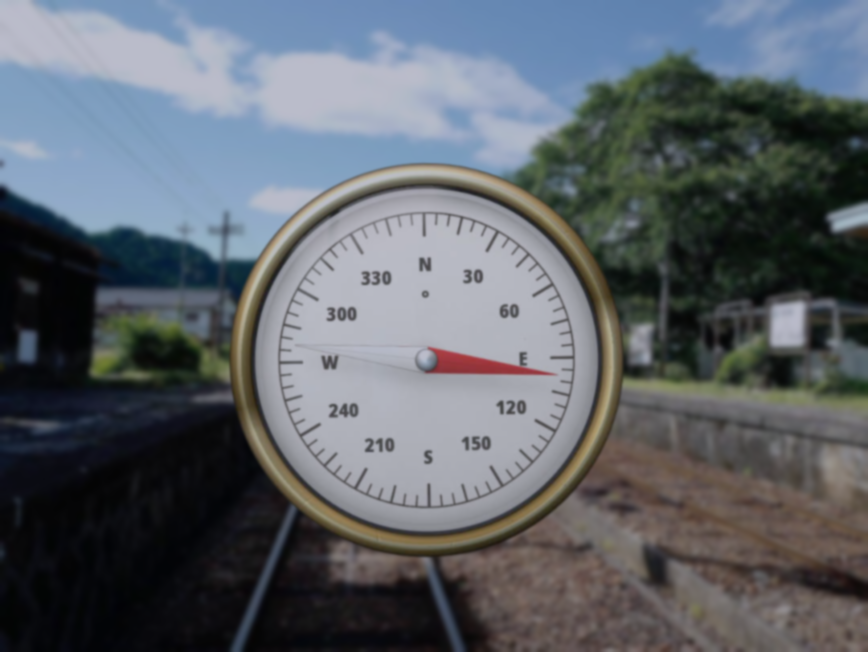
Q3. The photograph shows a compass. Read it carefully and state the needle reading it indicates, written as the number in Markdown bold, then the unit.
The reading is **97.5** °
